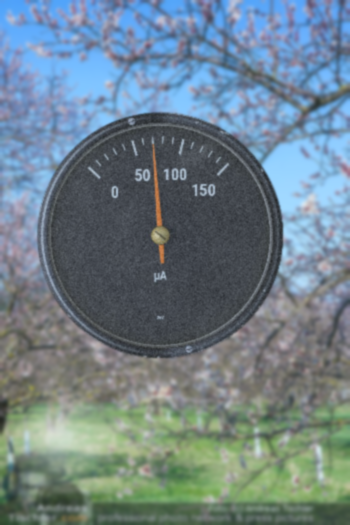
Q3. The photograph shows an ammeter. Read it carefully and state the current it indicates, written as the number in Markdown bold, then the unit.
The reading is **70** µA
